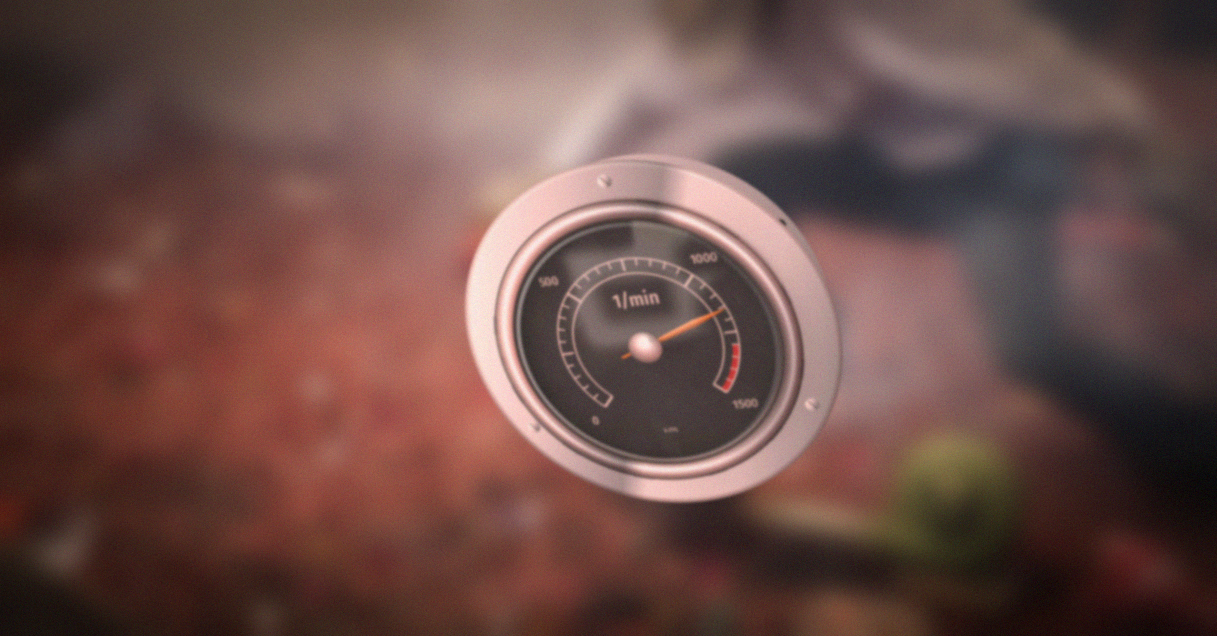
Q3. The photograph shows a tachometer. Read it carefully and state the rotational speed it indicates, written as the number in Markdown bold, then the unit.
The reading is **1150** rpm
